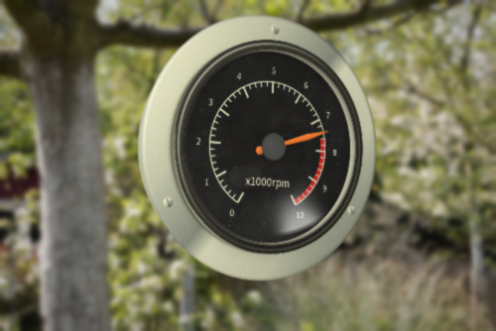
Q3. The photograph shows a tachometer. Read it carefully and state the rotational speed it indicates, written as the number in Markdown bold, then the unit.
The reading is **7400** rpm
